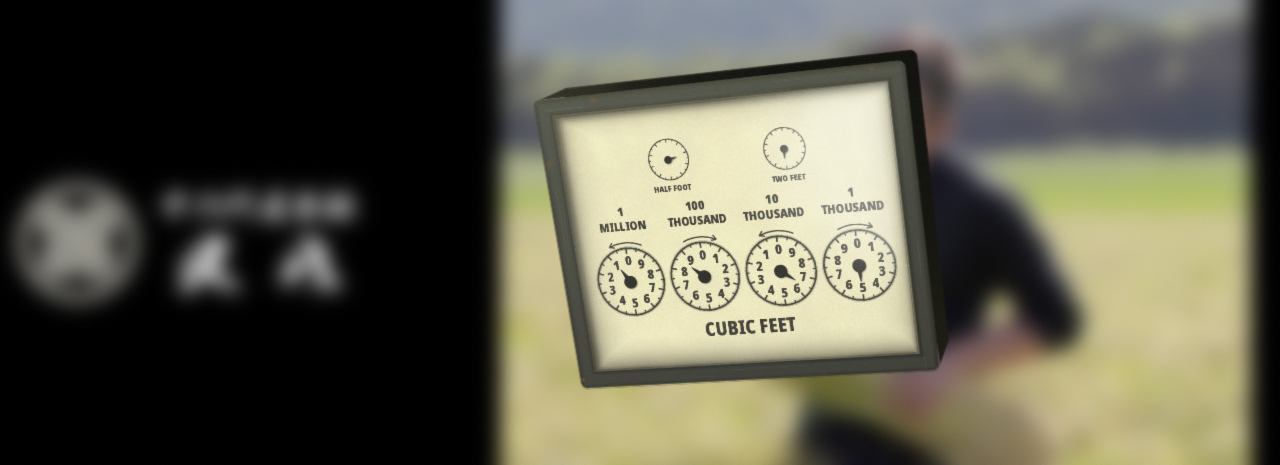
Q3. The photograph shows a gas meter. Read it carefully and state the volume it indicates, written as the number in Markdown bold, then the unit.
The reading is **86500** ft³
